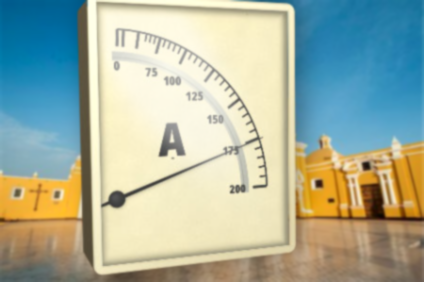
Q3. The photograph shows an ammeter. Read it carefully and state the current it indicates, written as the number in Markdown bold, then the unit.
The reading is **175** A
